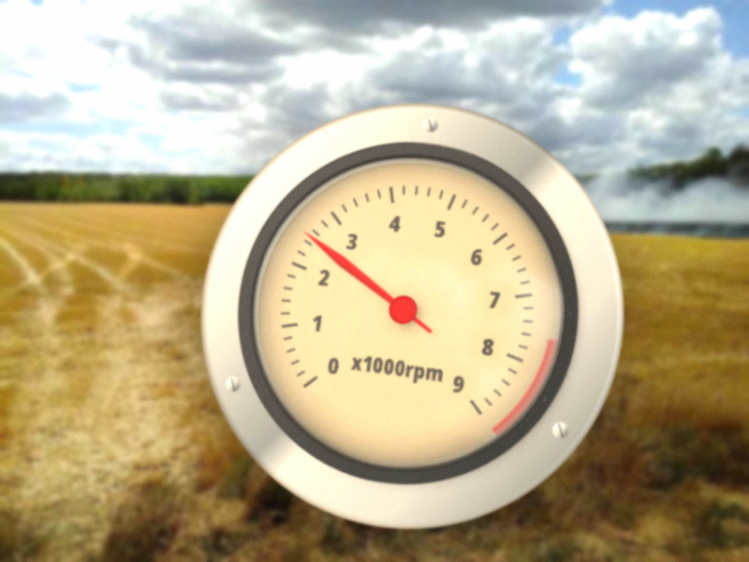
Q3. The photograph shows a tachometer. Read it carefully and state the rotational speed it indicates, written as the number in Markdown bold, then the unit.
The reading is **2500** rpm
